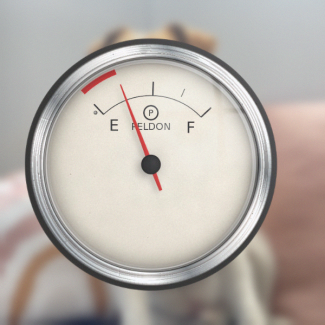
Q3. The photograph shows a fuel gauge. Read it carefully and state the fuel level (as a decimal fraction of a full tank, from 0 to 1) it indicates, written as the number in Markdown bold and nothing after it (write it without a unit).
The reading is **0.25**
